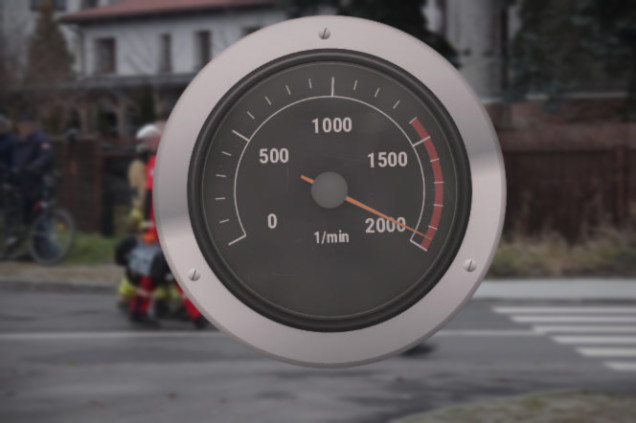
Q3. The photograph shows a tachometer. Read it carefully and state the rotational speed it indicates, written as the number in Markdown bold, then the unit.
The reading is **1950** rpm
